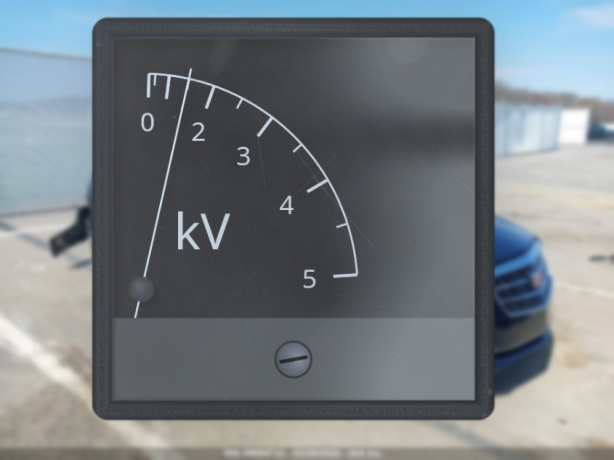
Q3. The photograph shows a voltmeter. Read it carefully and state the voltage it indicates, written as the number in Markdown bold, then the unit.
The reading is **1.5** kV
